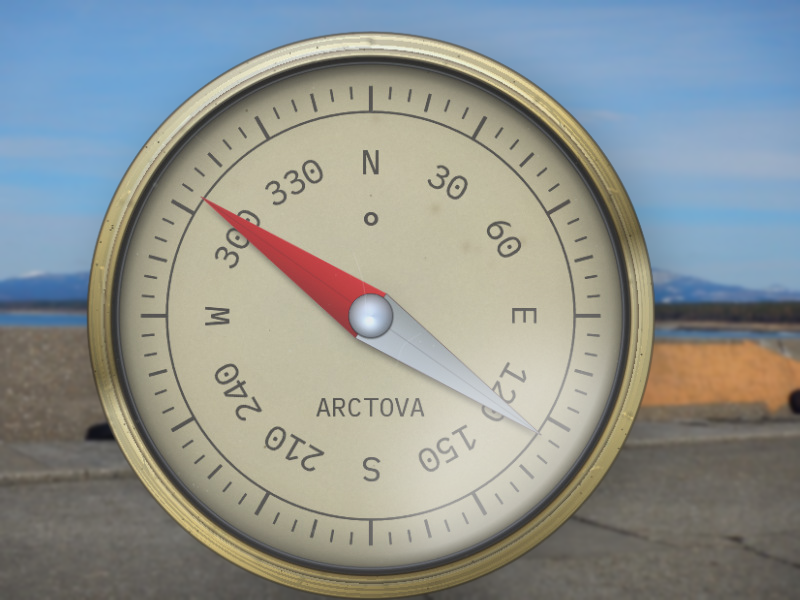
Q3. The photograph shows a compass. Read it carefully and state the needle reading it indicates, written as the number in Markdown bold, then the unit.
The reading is **305** °
